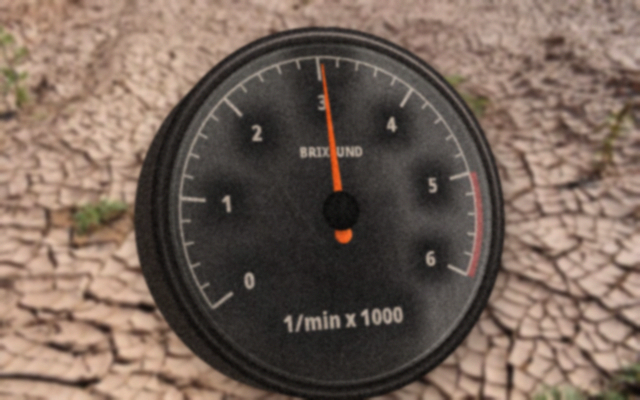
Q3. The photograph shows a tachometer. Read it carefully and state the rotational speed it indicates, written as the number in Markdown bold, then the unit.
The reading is **3000** rpm
